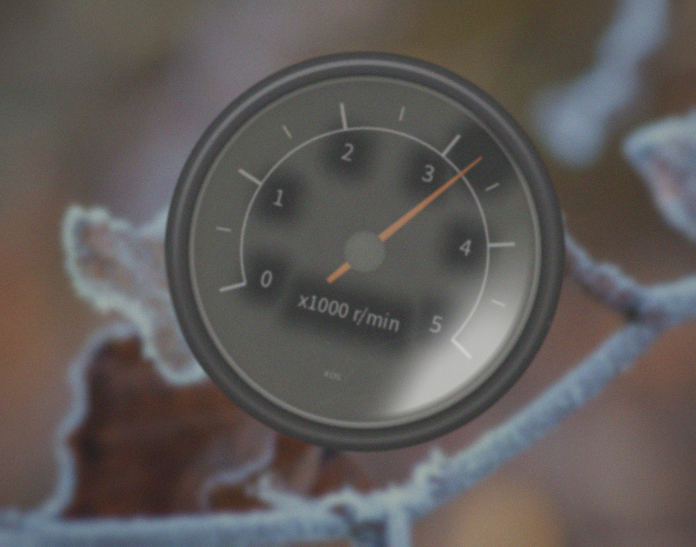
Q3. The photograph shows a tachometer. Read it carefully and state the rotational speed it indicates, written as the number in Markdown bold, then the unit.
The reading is **3250** rpm
